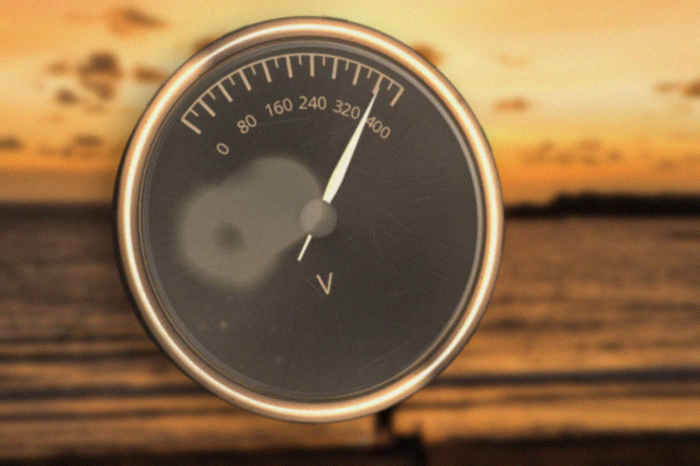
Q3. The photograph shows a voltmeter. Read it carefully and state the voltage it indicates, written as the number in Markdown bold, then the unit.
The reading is **360** V
